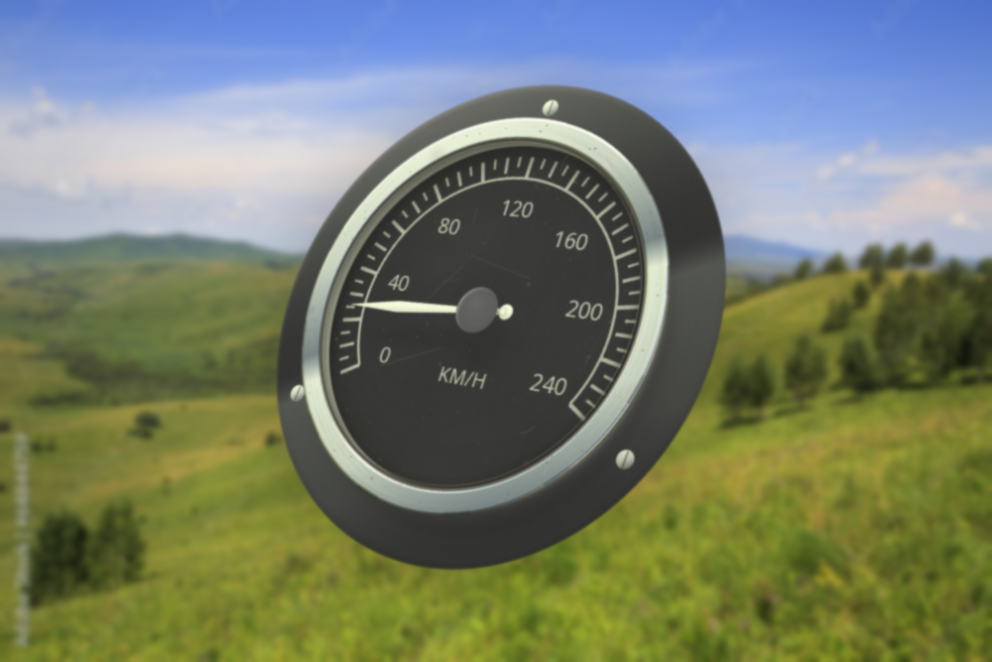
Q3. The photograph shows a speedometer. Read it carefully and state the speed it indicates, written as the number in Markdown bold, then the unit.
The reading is **25** km/h
